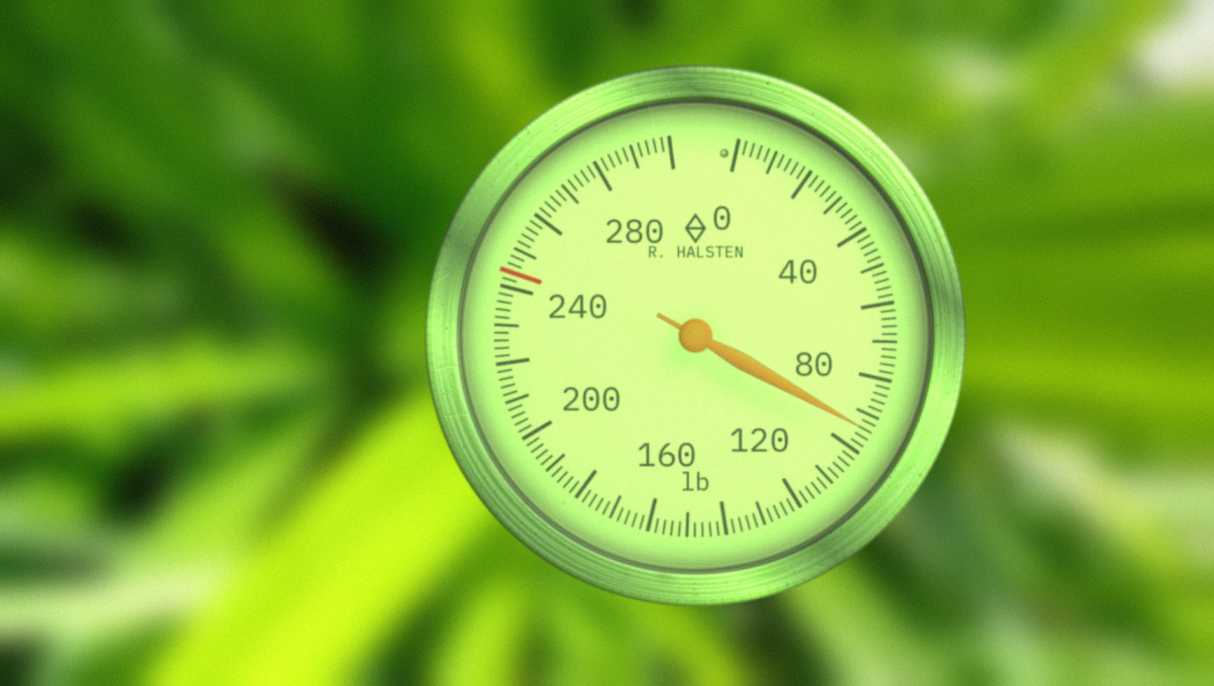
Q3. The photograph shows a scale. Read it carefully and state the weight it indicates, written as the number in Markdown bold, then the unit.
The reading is **94** lb
